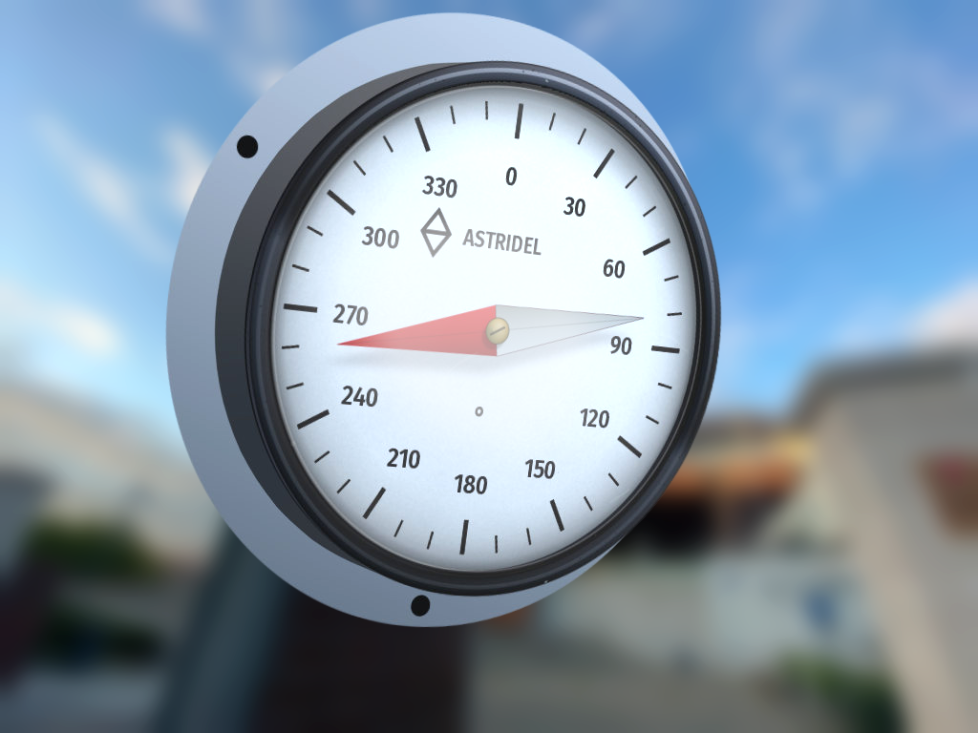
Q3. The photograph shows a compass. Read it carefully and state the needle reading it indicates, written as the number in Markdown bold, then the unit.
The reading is **260** °
